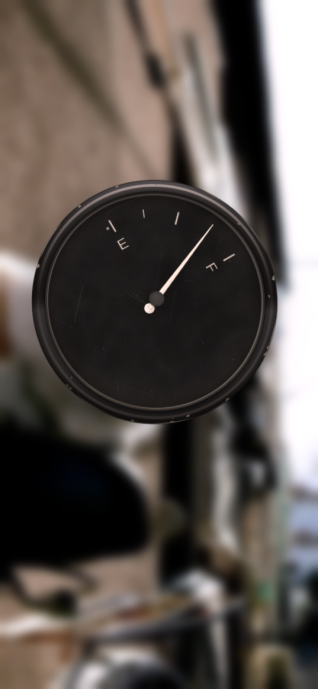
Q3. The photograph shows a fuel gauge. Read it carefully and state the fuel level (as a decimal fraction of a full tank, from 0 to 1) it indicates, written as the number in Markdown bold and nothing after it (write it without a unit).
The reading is **0.75**
